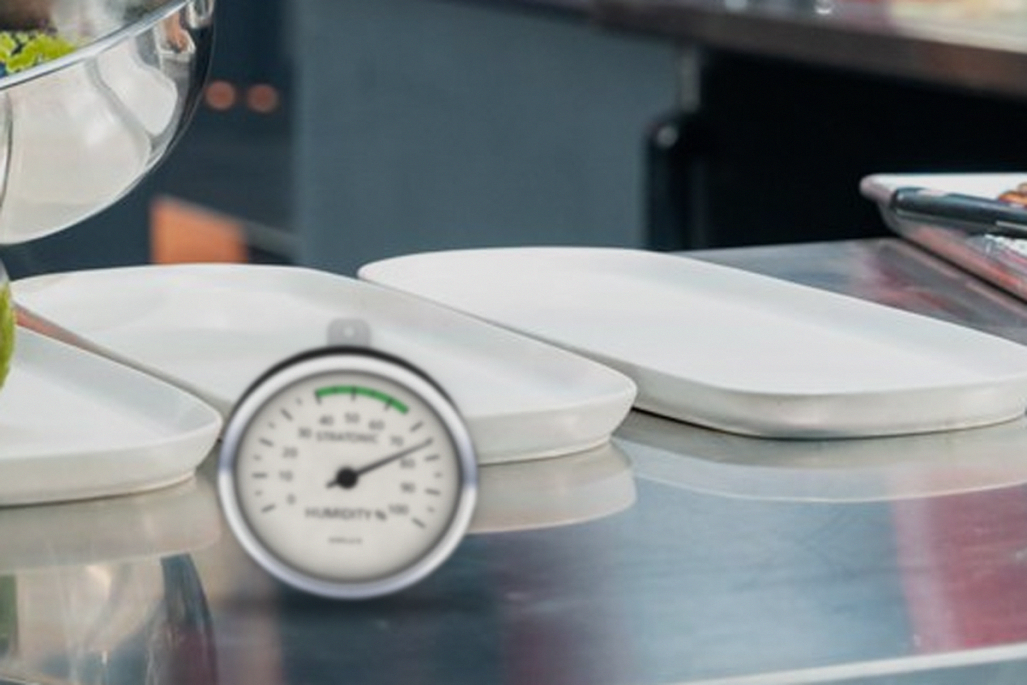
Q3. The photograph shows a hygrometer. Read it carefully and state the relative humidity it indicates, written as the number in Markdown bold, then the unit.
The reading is **75** %
